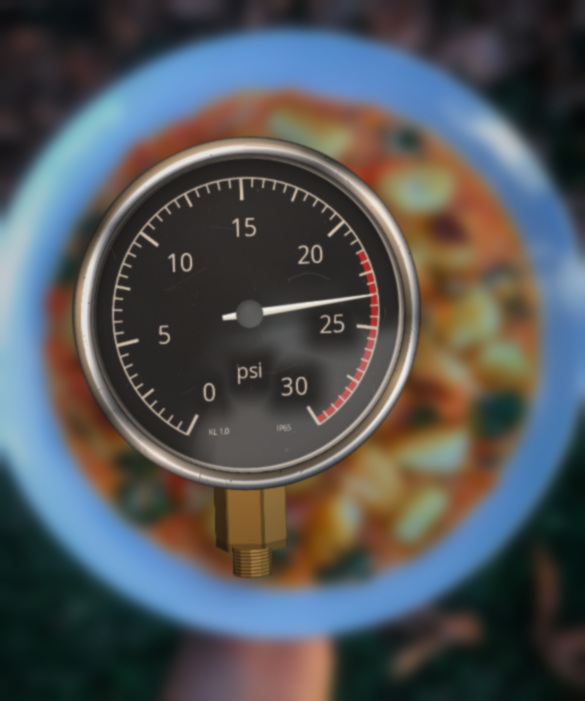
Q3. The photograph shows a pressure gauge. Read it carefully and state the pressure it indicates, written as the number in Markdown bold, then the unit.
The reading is **23.5** psi
